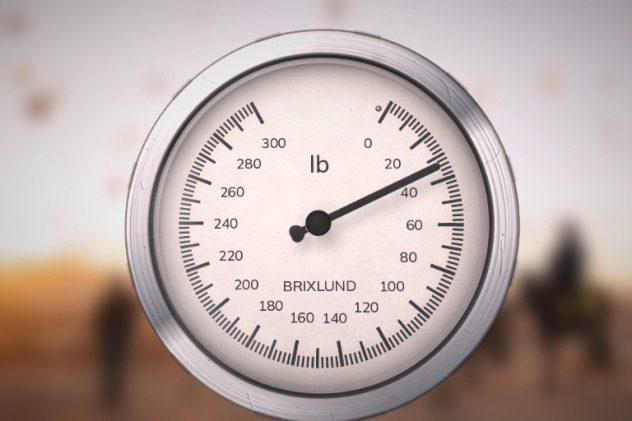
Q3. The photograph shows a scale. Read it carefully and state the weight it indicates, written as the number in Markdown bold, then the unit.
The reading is **34** lb
